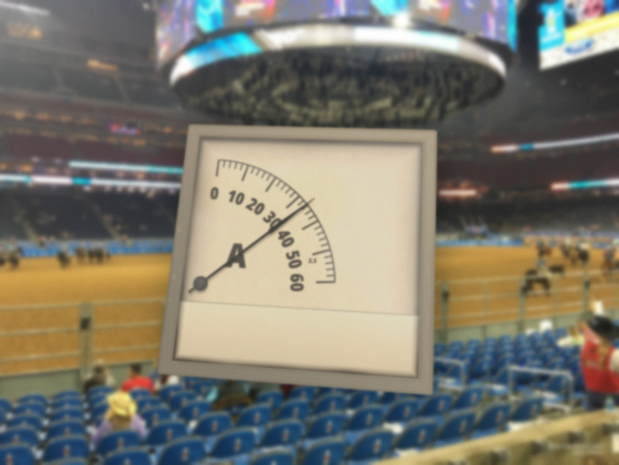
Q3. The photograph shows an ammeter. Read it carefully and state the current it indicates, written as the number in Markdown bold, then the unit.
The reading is **34** A
